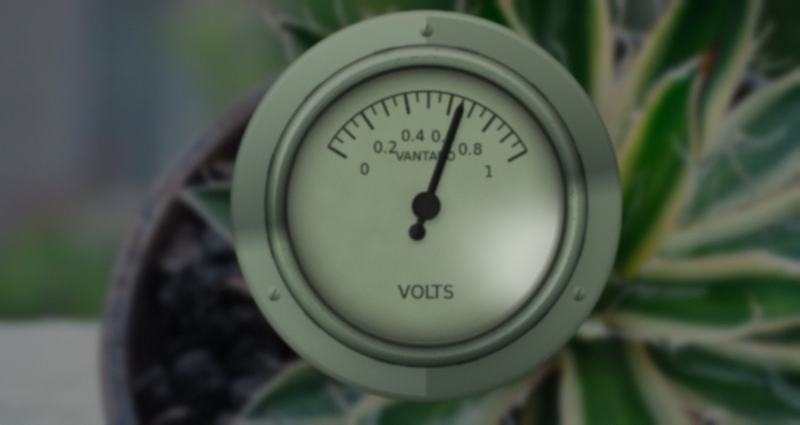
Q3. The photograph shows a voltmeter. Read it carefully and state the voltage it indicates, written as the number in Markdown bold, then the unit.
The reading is **0.65** V
